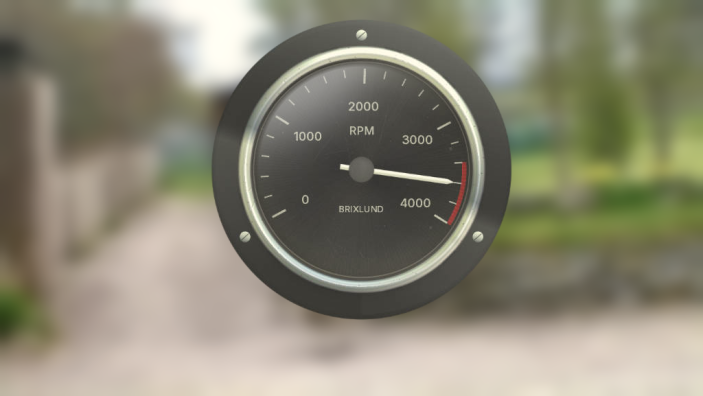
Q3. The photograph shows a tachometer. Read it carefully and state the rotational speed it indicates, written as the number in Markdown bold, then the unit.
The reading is **3600** rpm
